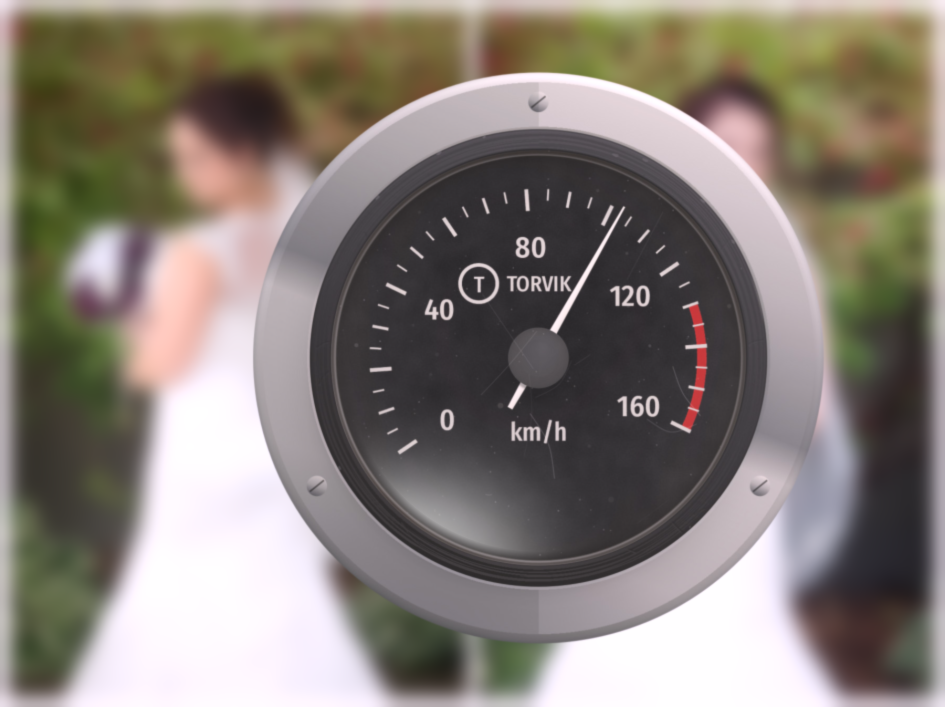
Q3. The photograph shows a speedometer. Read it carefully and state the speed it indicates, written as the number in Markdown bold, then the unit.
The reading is **102.5** km/h
